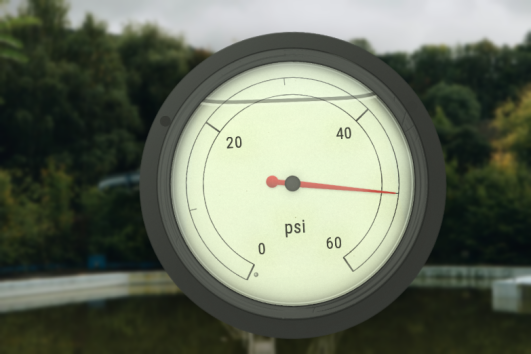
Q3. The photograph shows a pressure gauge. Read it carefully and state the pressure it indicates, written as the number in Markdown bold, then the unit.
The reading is **50** psi
